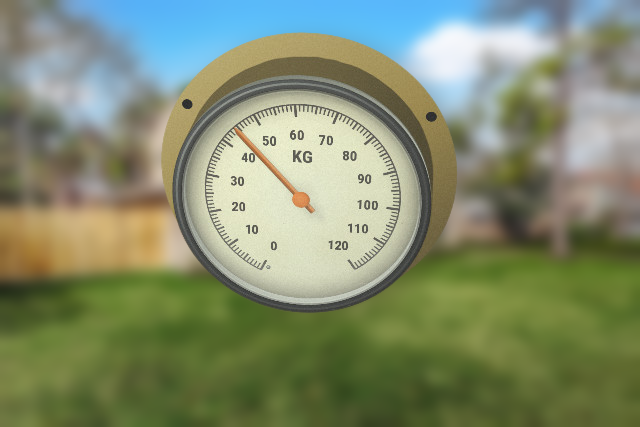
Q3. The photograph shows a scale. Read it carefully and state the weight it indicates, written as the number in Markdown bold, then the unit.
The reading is **45** kg
